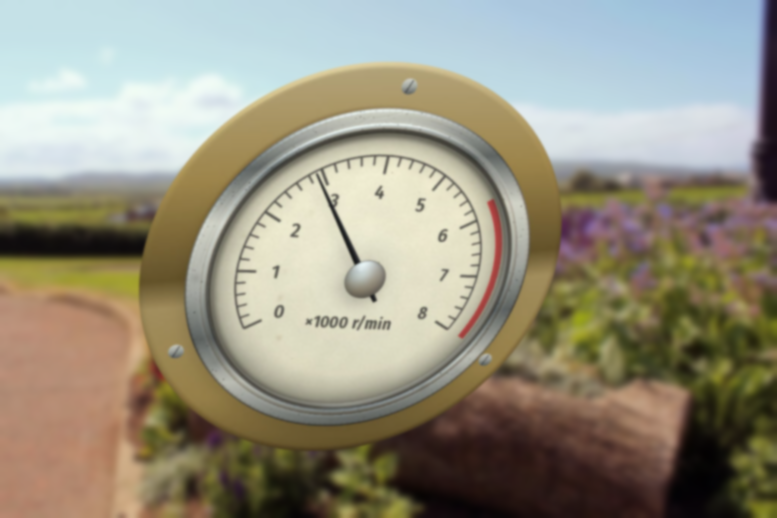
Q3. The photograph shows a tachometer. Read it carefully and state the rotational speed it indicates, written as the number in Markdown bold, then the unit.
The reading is **2900** rpm
